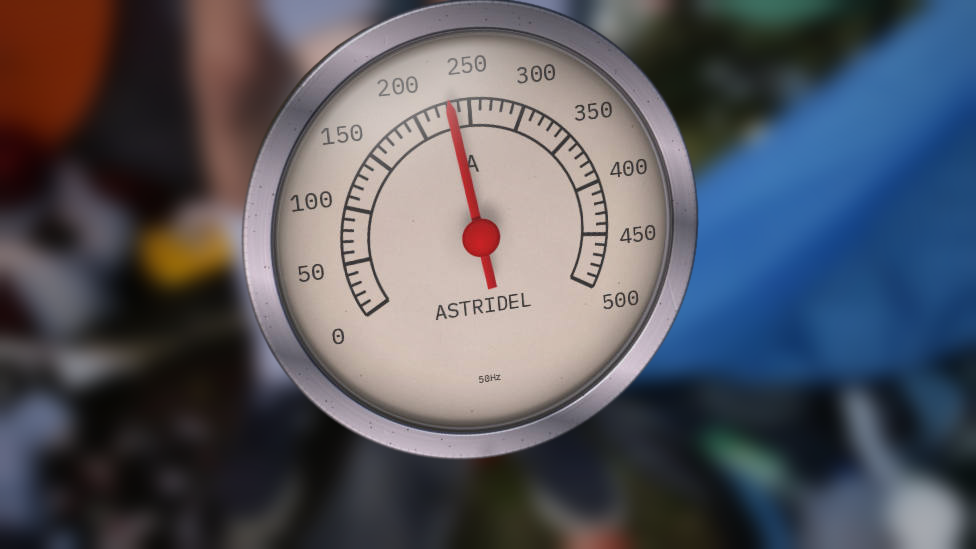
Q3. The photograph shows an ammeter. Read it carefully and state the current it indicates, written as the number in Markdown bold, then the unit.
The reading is **230** A
